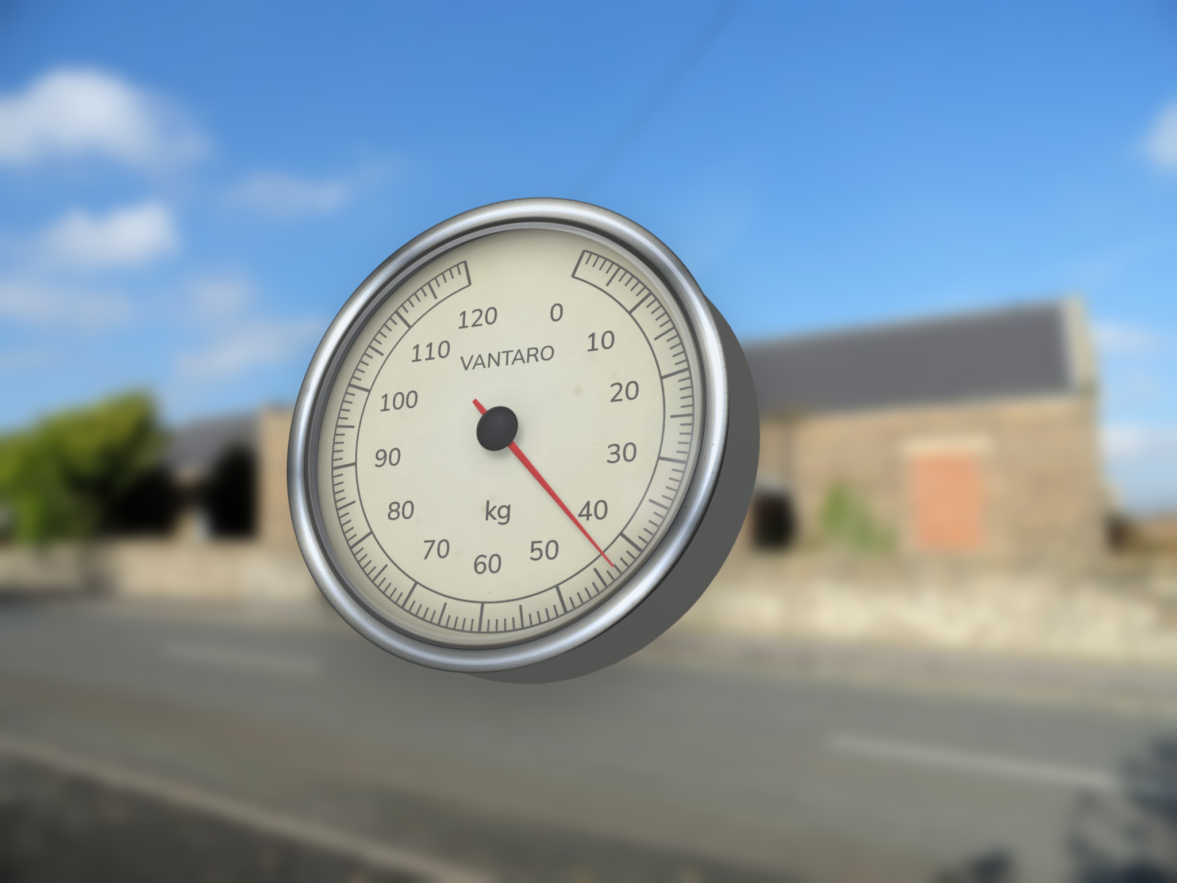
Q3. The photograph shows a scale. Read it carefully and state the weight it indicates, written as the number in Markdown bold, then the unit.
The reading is **43** kg
